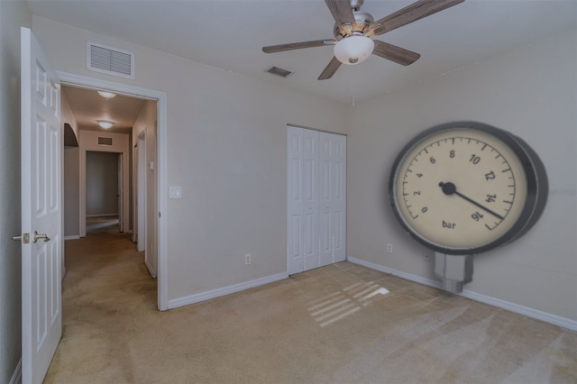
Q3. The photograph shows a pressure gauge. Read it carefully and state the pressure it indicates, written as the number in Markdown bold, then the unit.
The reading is **15** bar
